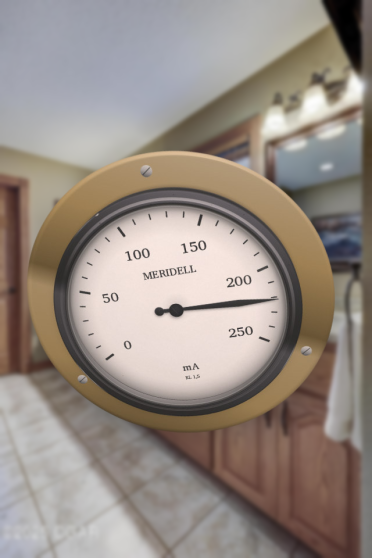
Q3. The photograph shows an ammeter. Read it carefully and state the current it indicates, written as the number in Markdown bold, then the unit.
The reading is **220** mA
